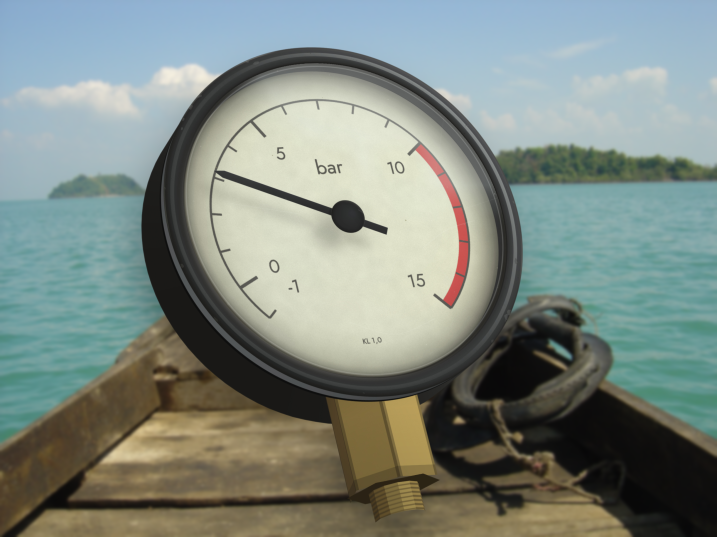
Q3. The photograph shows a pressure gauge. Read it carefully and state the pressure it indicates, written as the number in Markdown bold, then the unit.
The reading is **3** bar
